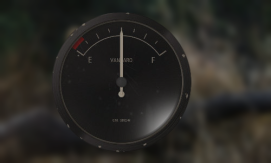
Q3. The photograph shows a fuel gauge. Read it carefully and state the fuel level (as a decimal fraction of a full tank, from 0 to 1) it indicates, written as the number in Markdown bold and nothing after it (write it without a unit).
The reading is **0.5**
